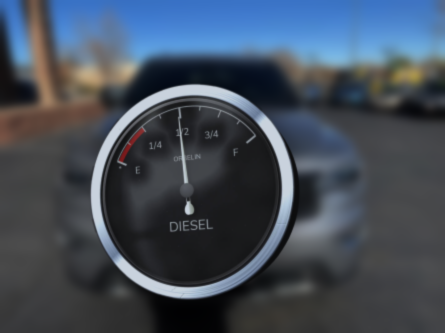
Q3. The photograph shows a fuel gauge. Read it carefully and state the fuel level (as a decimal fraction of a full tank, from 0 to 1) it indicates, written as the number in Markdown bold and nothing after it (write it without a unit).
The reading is **0.5**
